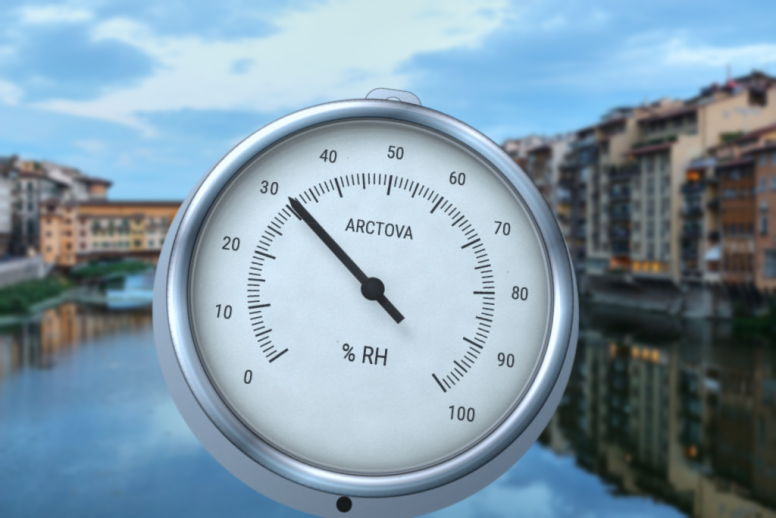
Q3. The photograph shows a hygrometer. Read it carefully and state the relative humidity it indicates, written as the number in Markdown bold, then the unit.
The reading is **31** %
